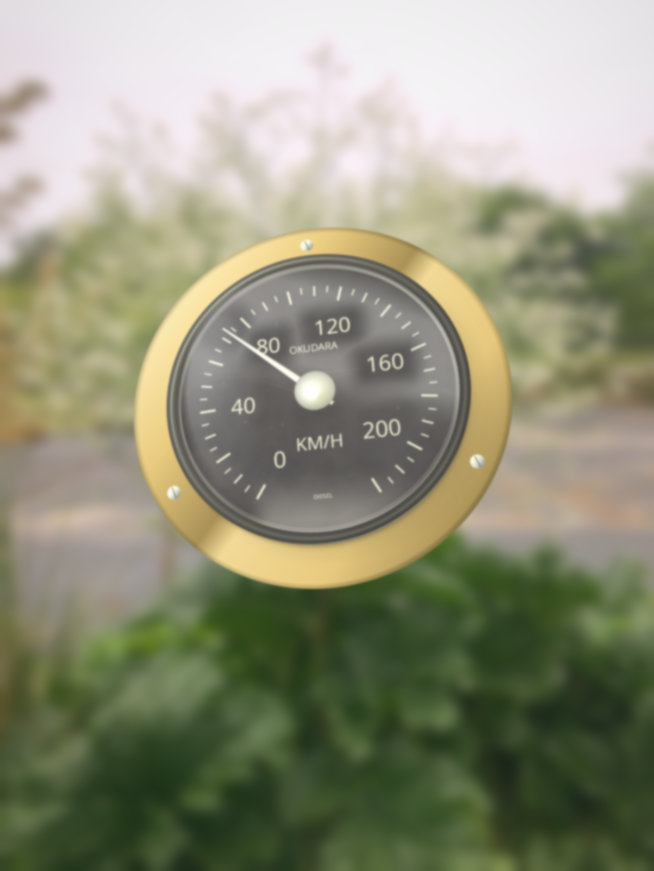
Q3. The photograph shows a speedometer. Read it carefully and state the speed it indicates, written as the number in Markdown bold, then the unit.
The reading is **72.5** km/h
